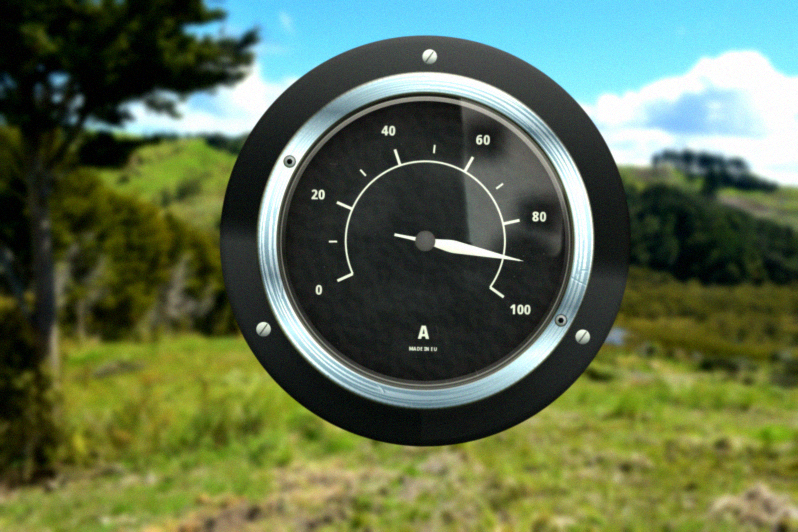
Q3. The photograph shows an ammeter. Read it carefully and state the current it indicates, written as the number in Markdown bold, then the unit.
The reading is **90** A
